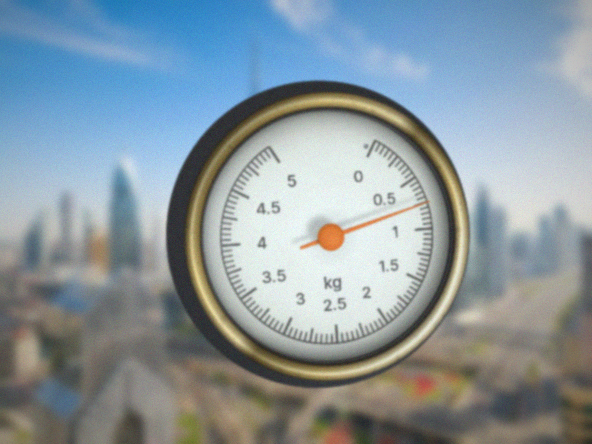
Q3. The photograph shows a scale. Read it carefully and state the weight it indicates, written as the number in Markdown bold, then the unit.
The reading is **0.75** kg
